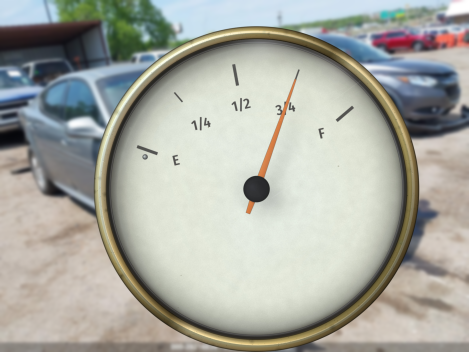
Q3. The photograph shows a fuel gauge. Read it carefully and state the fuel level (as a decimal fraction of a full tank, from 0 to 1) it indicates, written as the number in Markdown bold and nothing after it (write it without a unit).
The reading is **0.75**
